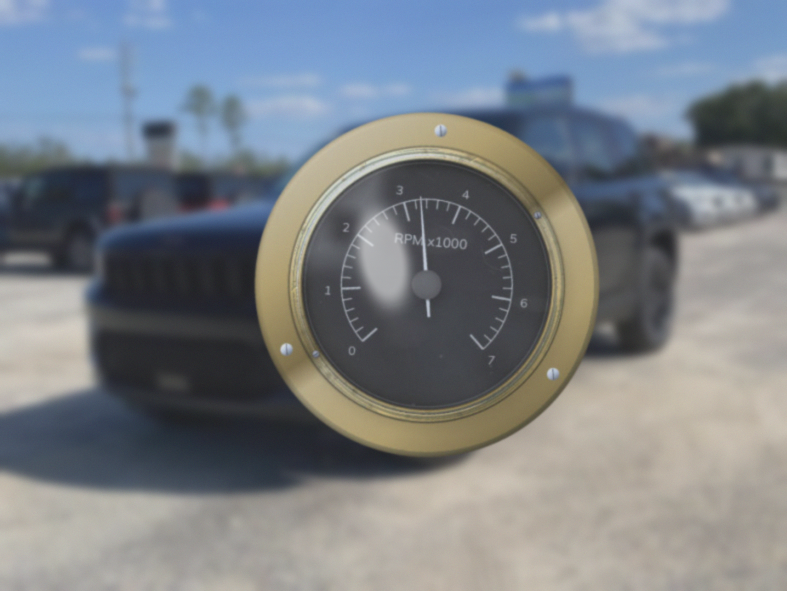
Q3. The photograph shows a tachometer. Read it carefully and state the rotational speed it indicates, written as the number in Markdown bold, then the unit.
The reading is **3300** rpm
